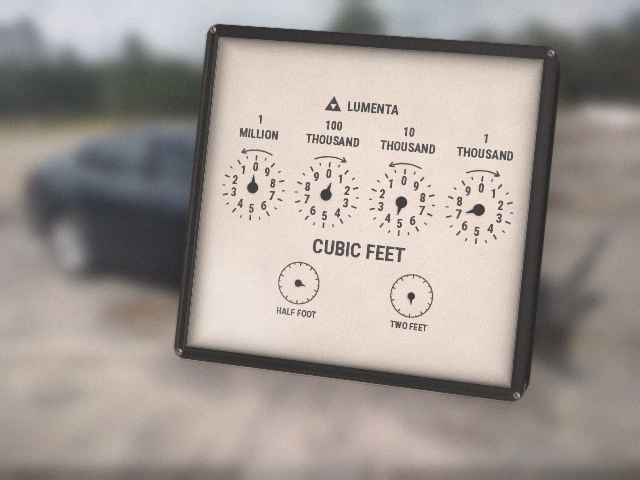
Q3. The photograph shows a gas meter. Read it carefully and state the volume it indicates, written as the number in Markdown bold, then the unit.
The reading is **4700** ft³
